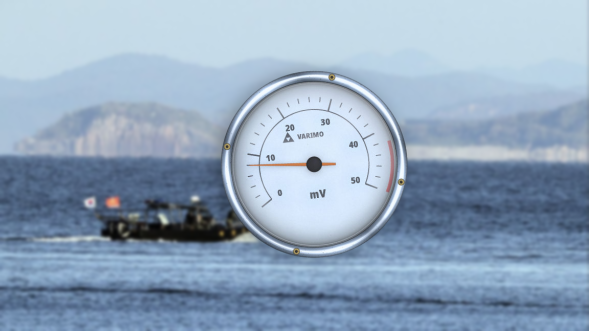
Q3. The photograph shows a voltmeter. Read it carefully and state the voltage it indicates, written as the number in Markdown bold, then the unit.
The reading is **8** mV
